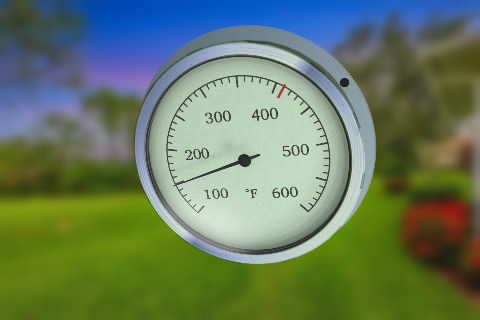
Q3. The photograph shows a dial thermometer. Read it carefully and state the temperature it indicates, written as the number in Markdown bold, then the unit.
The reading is **150** °F
